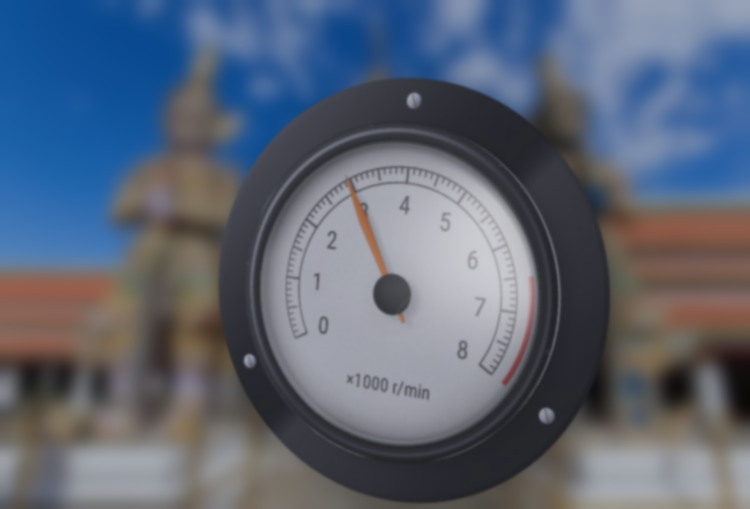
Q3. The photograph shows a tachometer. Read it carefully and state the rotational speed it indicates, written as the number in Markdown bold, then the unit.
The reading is **3000** rpm
